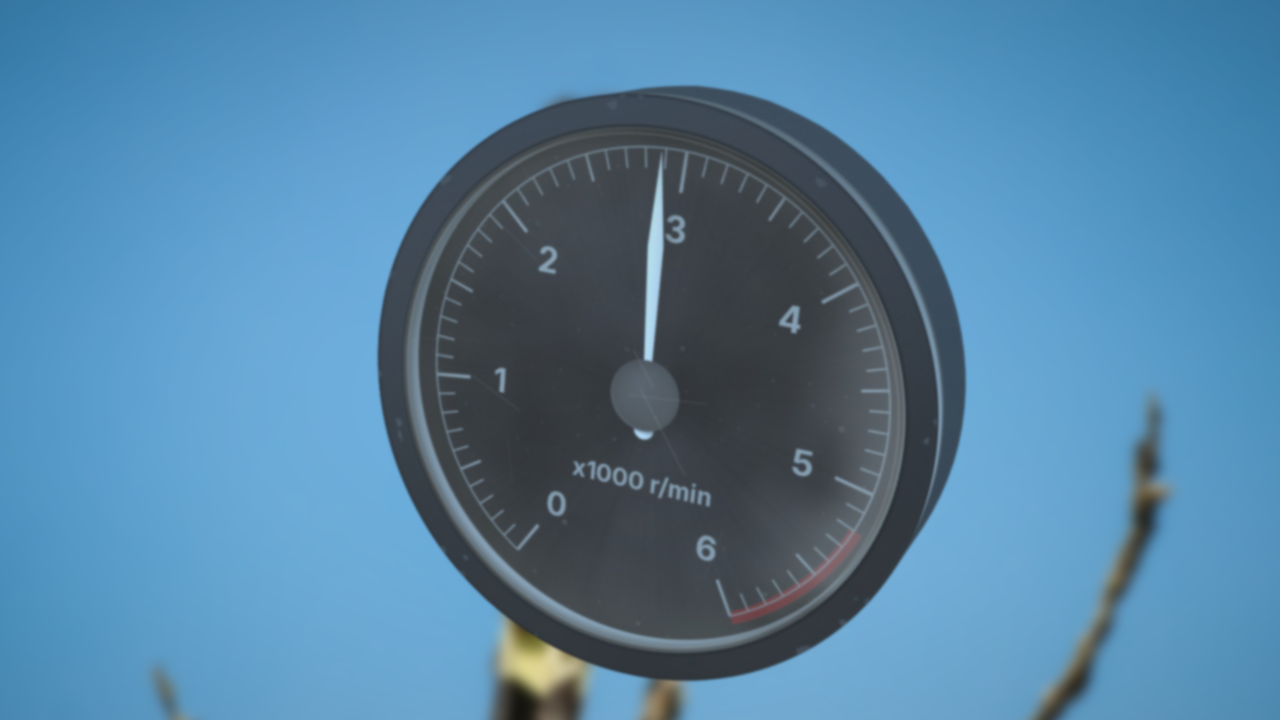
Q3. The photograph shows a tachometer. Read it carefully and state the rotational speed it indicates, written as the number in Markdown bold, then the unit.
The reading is **2900** rpm
